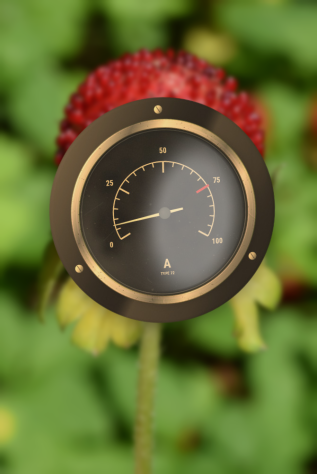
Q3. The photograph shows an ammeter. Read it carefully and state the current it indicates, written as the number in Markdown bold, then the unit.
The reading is **7.5** A
